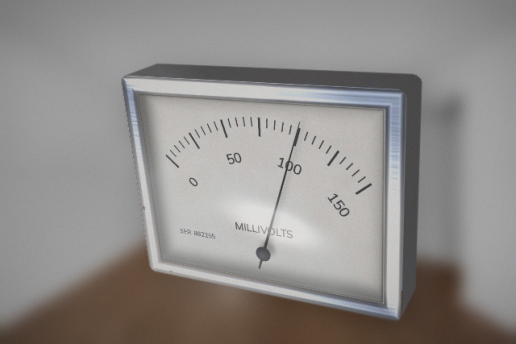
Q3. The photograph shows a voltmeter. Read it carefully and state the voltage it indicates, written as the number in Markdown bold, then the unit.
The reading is **100** mV
